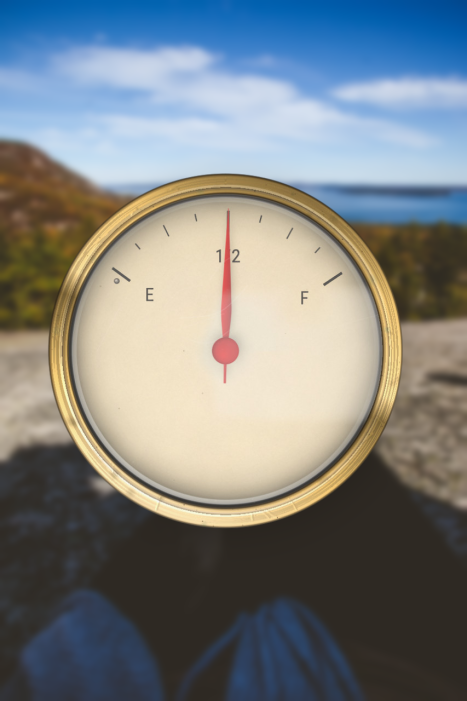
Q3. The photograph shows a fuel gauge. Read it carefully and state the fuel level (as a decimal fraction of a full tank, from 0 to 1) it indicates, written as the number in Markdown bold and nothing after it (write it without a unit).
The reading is **0.5**
